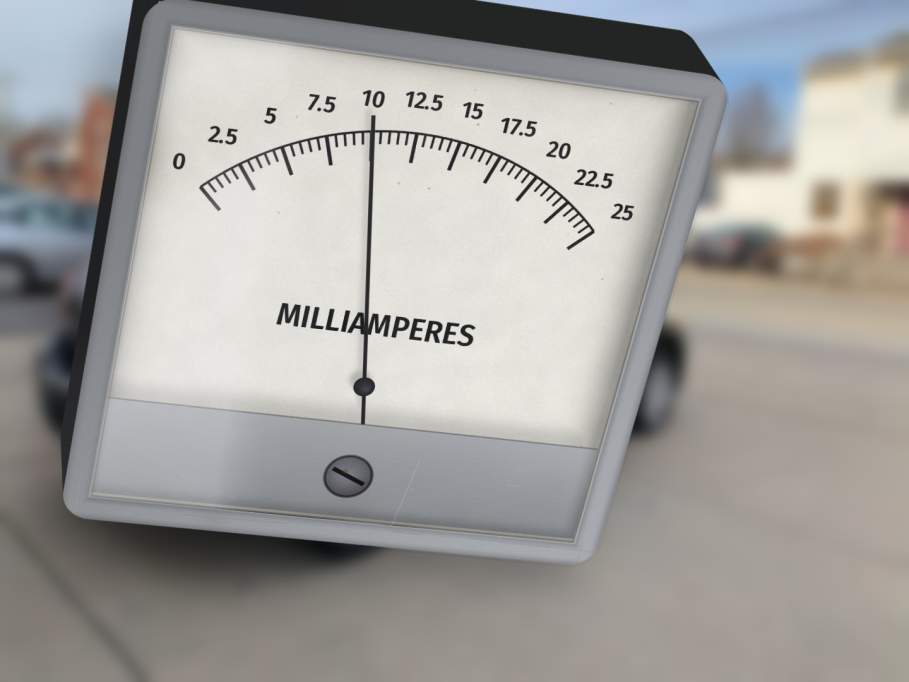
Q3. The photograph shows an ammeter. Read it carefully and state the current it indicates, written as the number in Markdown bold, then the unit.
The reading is **10** mA
